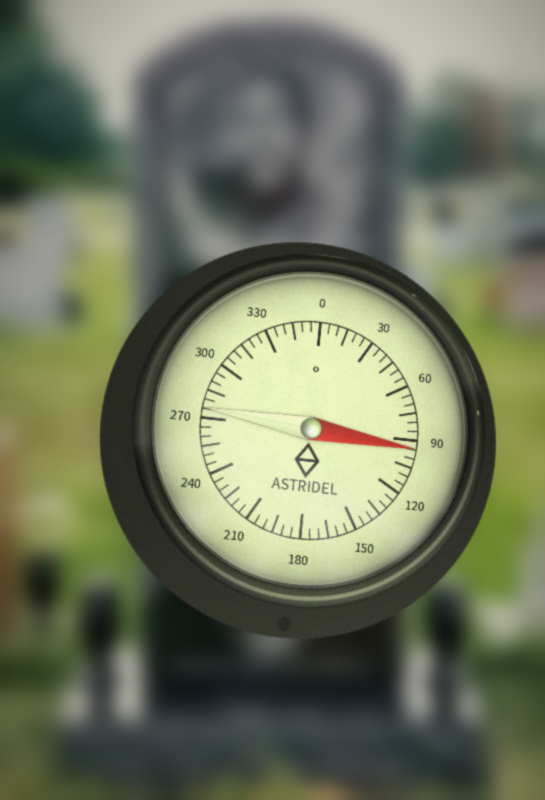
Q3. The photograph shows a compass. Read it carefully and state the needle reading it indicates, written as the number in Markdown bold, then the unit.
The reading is **95** °
